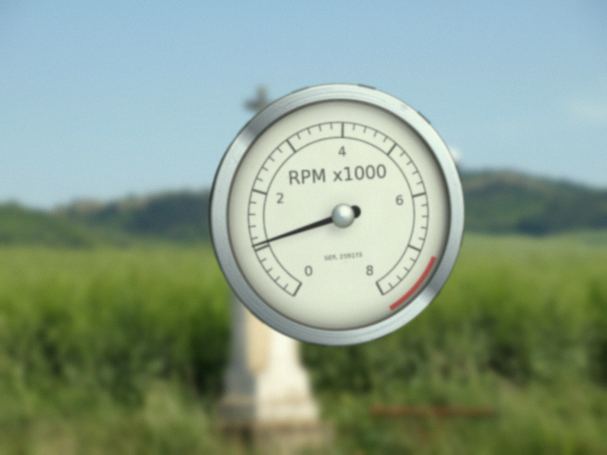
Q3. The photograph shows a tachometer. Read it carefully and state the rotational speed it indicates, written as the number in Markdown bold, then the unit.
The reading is **1100** rpm
